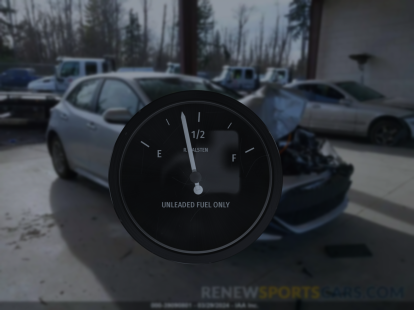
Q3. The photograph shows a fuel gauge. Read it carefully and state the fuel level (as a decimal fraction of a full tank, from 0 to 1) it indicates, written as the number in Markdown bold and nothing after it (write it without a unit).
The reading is **0.375**
